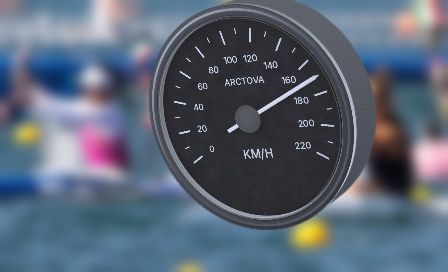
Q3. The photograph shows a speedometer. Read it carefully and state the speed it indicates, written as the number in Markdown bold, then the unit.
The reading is **170** km/h
